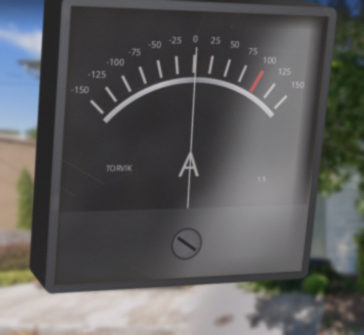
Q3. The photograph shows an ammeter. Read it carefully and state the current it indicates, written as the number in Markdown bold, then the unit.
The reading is **0** A
